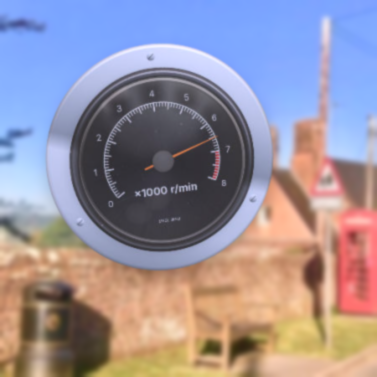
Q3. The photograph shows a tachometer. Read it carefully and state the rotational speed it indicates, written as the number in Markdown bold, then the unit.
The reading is **6500** rpm
